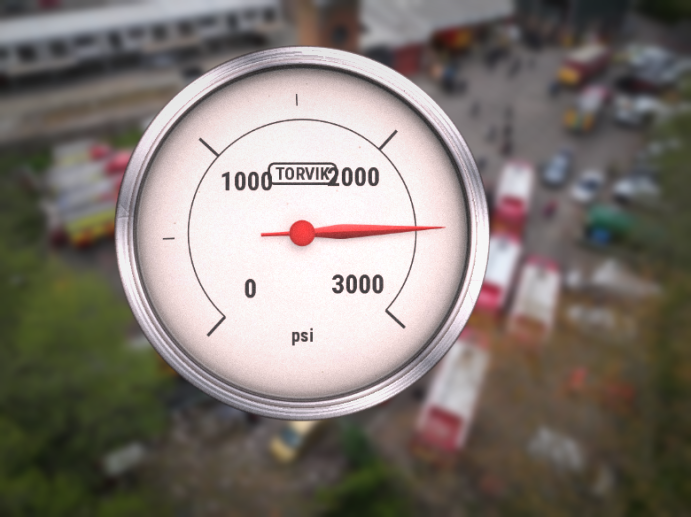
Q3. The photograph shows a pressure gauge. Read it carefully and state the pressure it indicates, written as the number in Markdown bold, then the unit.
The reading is **2500** psi
